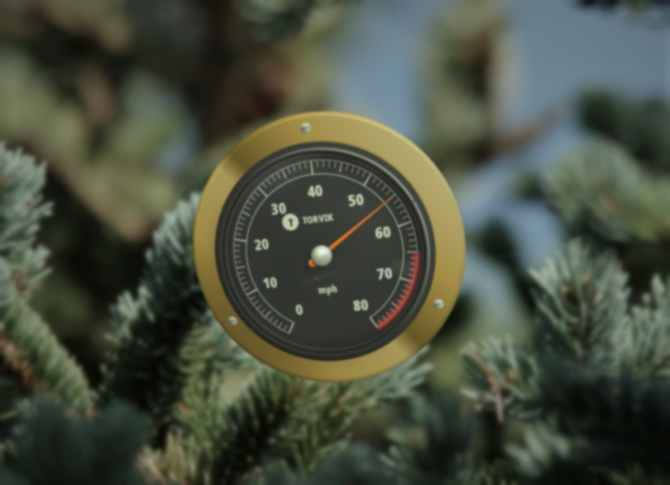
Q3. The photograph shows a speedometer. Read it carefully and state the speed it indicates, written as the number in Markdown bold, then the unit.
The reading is **55** mph
